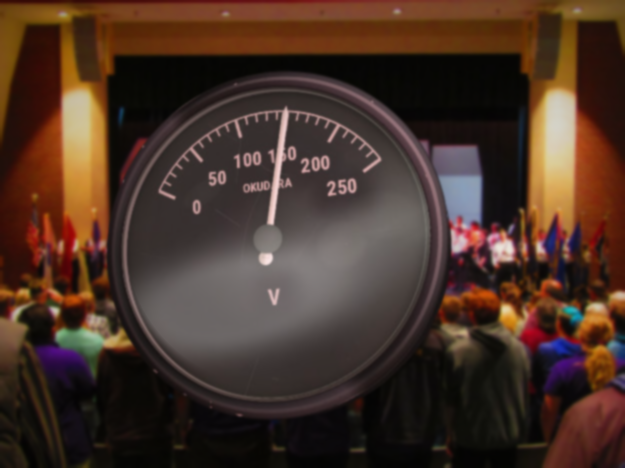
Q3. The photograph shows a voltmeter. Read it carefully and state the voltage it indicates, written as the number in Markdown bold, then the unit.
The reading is **150** V
